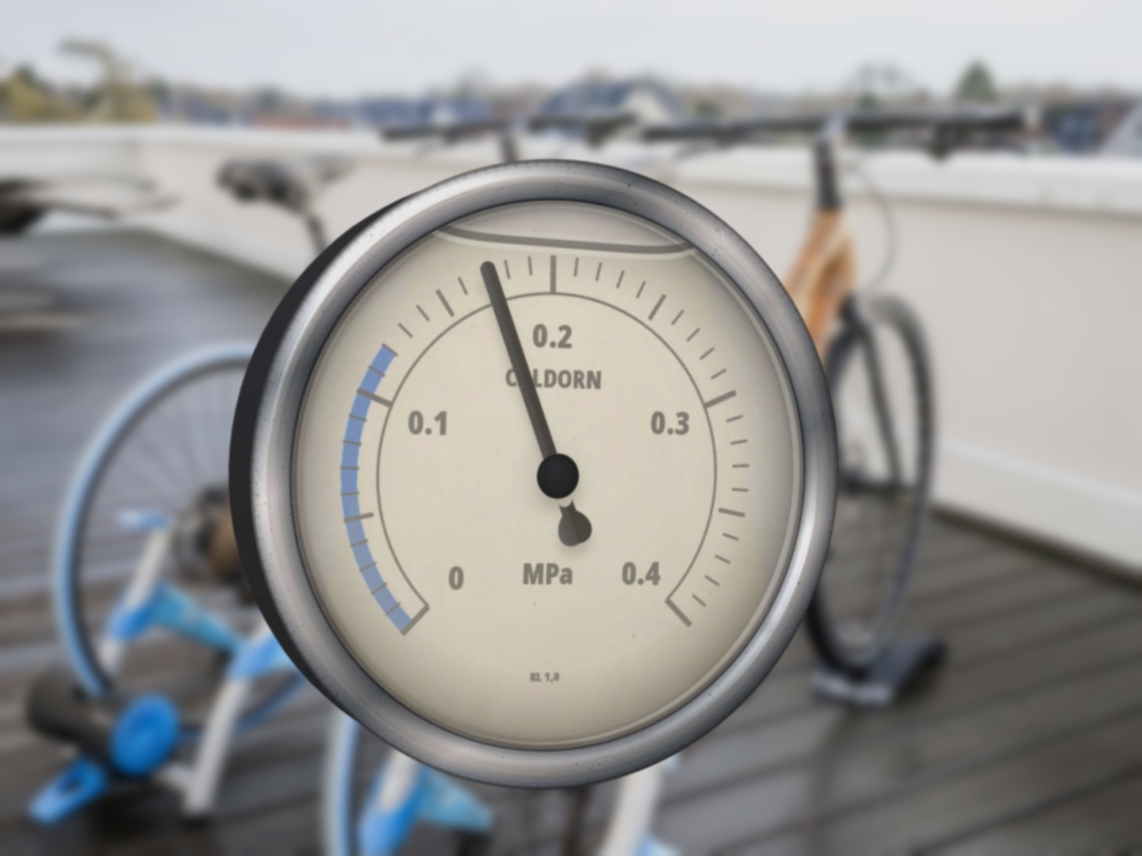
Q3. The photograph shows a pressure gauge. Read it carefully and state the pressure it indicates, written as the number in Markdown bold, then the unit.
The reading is **0.17** MPa
